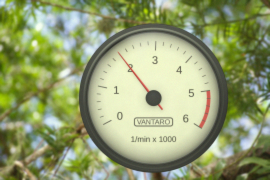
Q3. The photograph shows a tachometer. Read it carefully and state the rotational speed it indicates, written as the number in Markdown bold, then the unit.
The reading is **2000** rpm
